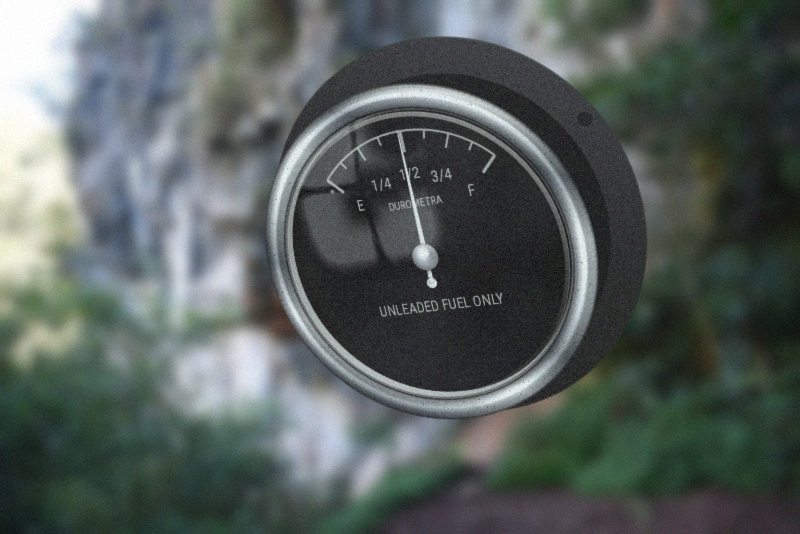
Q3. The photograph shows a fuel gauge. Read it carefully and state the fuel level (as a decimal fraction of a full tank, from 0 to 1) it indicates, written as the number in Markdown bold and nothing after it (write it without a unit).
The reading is **0.5**
